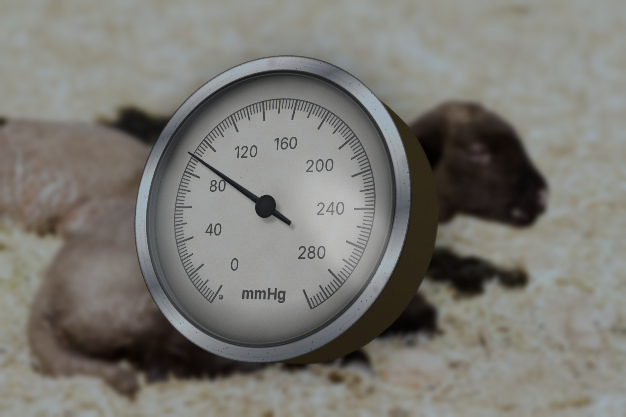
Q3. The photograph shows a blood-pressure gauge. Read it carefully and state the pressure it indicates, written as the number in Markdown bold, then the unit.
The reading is **90** mmHg
